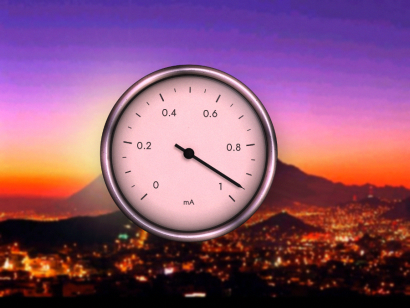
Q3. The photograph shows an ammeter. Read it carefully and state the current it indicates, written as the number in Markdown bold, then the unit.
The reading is **0.95** mA
